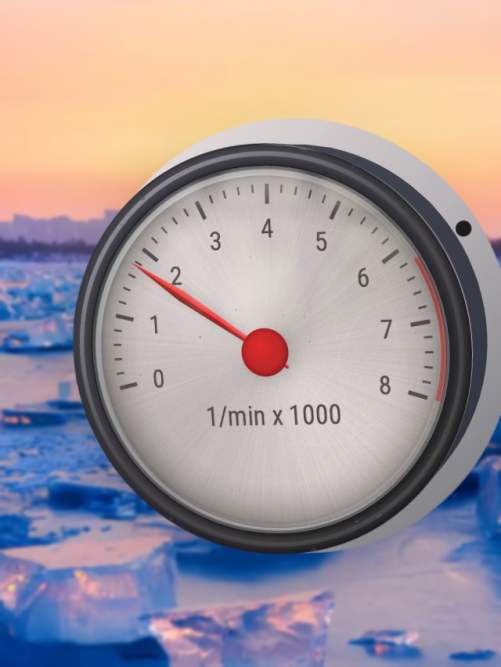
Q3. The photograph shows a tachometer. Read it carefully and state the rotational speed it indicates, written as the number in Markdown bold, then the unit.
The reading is **1800** rpm
